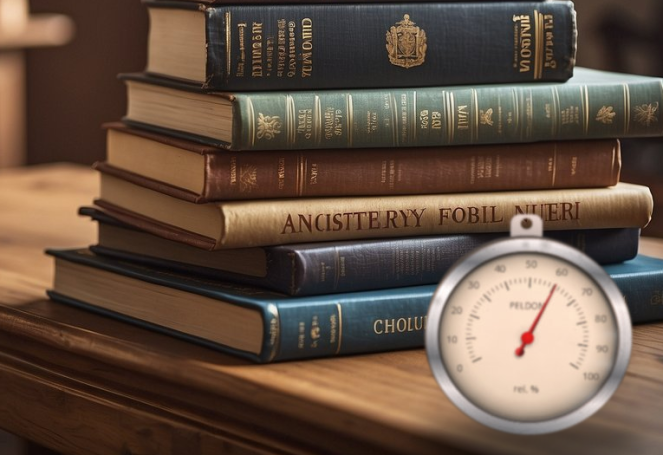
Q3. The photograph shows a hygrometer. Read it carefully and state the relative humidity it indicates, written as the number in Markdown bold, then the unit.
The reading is **60** %
